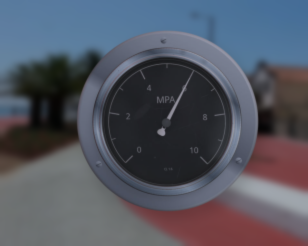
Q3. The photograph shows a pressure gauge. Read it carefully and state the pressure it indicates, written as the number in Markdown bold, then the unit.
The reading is **6** MPa
